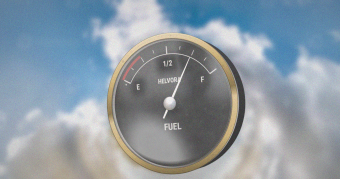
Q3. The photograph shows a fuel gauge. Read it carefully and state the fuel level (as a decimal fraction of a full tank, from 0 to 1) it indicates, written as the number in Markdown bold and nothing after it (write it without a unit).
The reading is **0.75**
